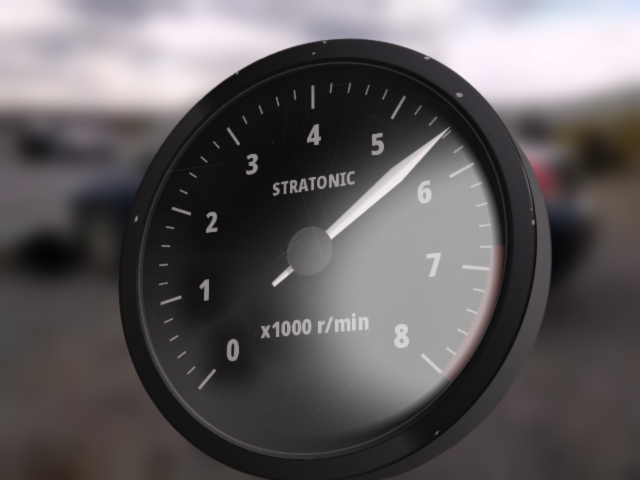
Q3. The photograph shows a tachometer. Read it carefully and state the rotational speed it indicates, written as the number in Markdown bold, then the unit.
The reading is **5600** rpm
